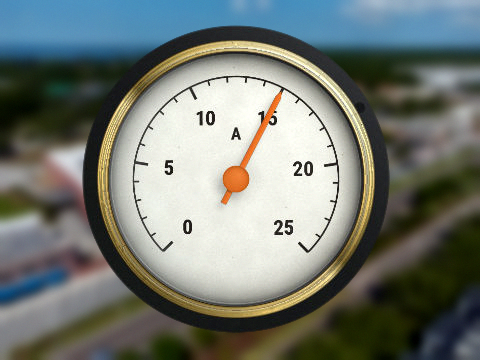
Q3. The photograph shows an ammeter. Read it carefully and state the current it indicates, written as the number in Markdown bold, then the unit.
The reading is **15** A
